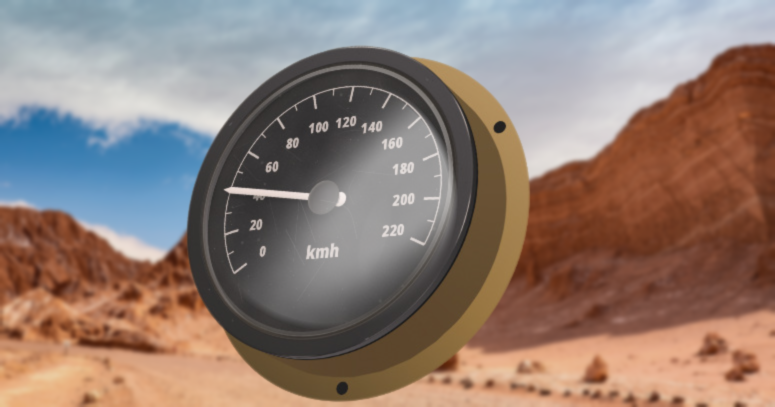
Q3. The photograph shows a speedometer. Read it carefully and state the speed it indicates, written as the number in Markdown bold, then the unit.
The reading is **40** km/h
